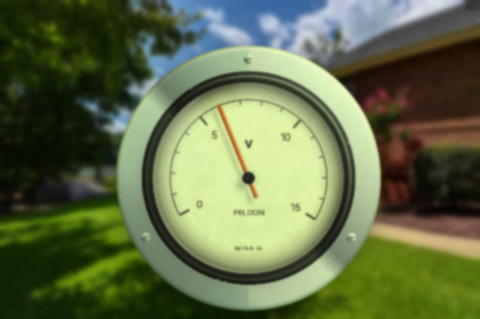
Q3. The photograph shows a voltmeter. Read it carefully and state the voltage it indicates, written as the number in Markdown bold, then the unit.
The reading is **6** V
